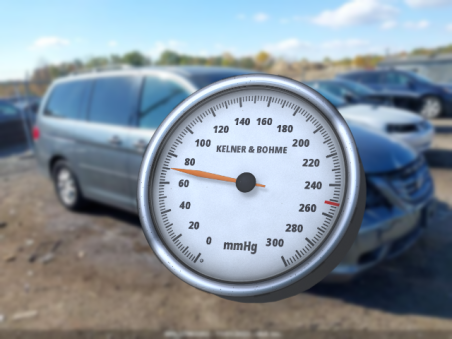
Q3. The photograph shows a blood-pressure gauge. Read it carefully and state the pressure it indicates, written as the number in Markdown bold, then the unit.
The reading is **70** mmHg
